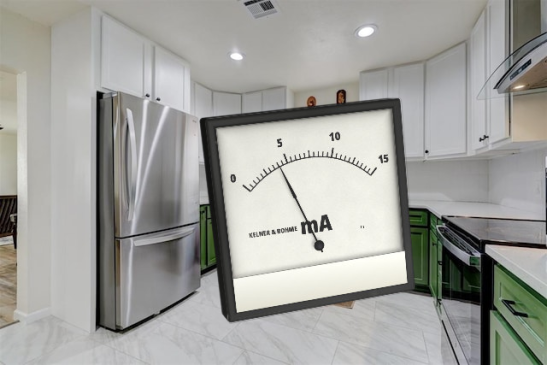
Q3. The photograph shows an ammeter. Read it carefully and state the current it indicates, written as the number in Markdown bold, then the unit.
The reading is **4** mA
